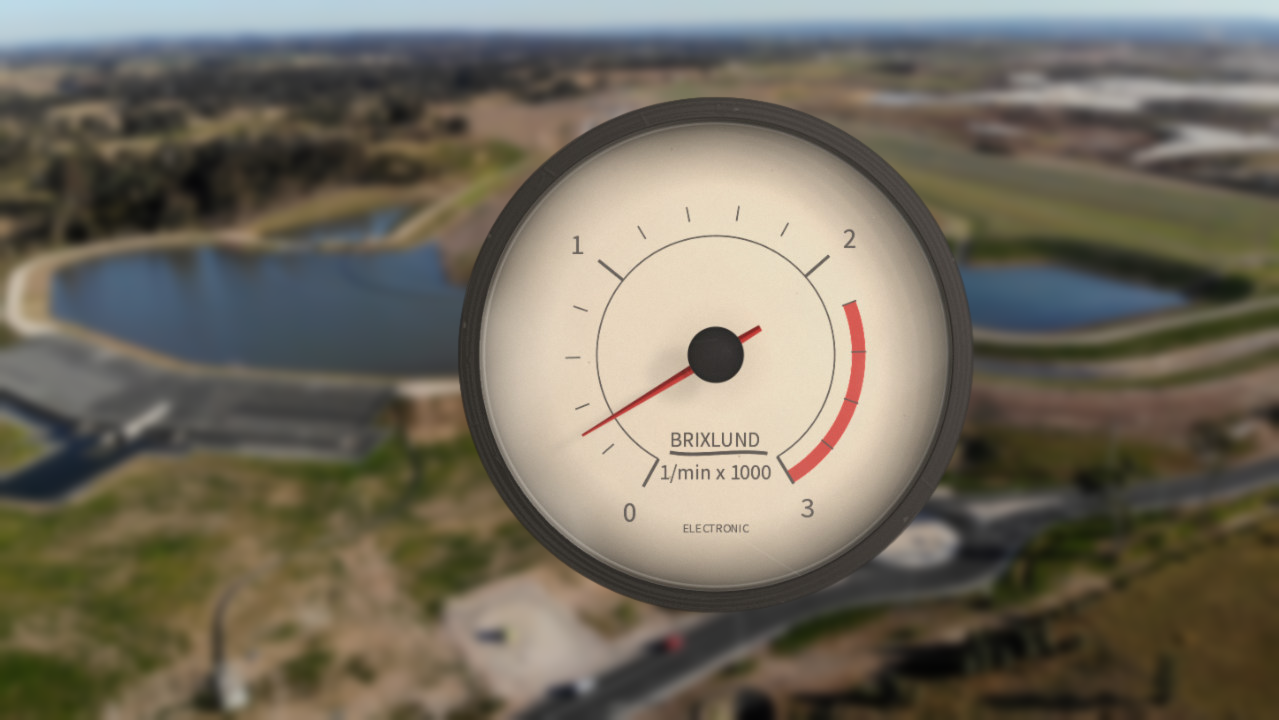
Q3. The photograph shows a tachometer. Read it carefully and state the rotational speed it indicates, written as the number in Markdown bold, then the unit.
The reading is **300** rpm
